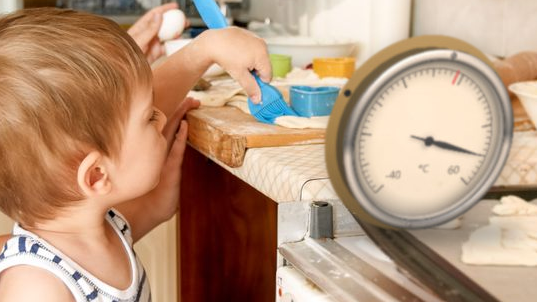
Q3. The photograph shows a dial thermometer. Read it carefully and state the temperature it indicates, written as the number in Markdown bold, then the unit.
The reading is **50** °C
